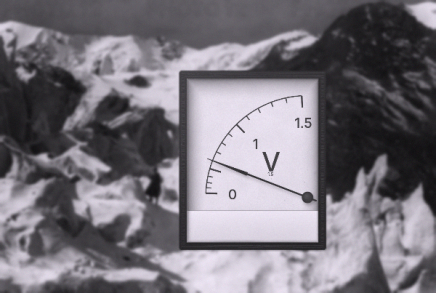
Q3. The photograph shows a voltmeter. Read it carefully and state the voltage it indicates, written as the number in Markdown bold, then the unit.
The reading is **0.6** V
